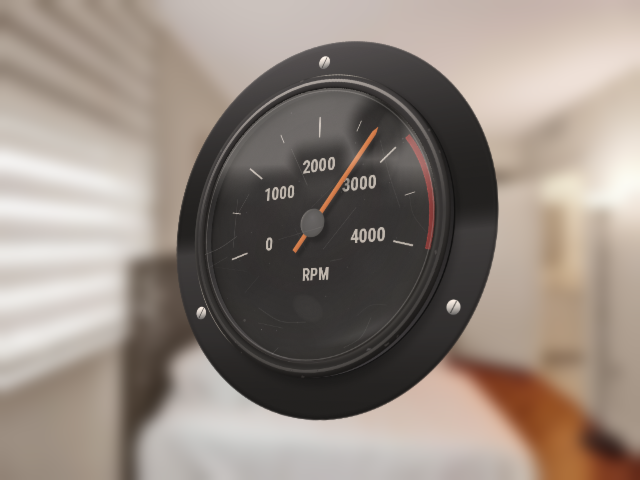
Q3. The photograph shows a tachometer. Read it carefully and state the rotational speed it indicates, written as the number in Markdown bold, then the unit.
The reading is **2750** rpm
